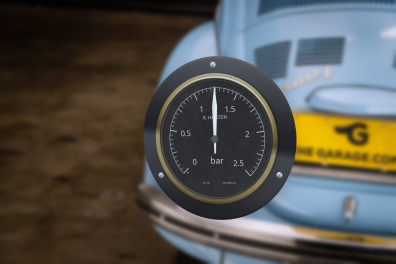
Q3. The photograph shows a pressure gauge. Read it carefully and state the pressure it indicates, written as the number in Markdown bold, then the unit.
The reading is **1.25** bar
